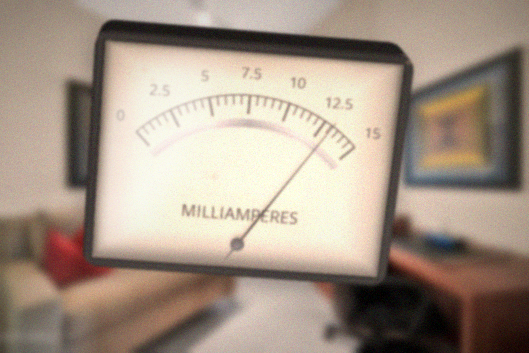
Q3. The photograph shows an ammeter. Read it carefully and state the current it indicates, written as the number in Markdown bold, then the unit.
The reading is **13** mA
